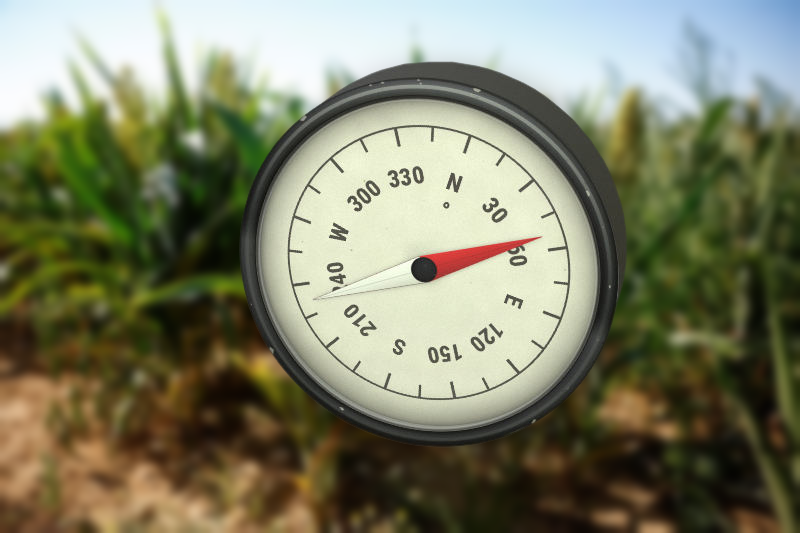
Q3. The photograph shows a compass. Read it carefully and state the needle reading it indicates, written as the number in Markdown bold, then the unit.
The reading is **52.5** °
